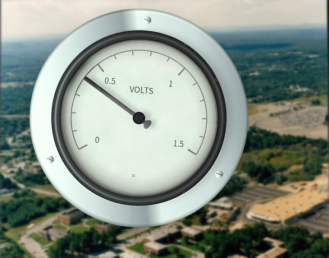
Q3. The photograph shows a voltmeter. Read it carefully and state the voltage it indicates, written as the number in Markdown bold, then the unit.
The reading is **0.4** V
